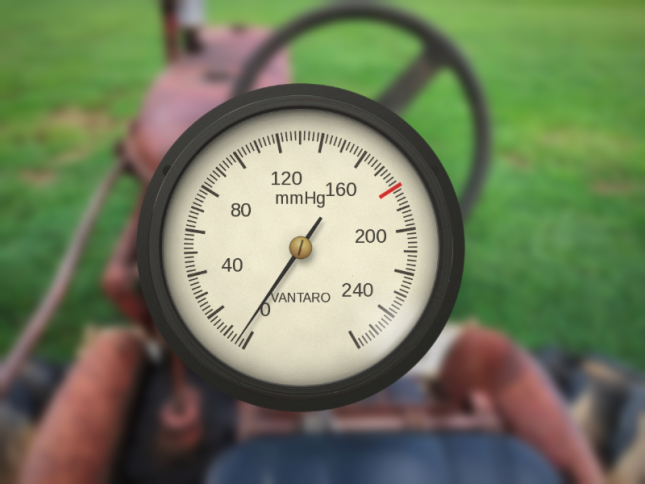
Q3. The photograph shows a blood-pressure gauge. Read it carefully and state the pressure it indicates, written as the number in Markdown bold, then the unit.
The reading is **4** mmHg
